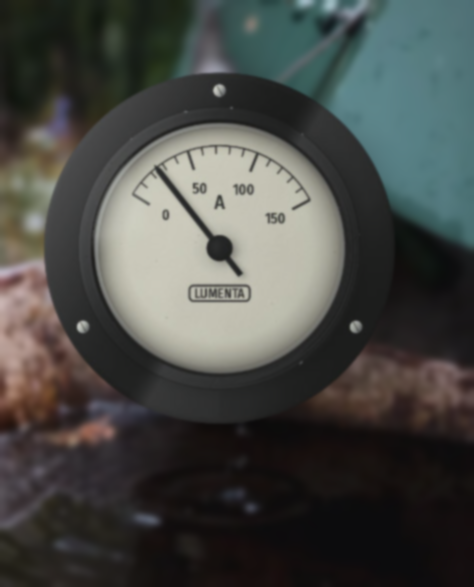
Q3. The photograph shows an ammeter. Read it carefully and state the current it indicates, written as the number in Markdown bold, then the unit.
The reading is **25** A
